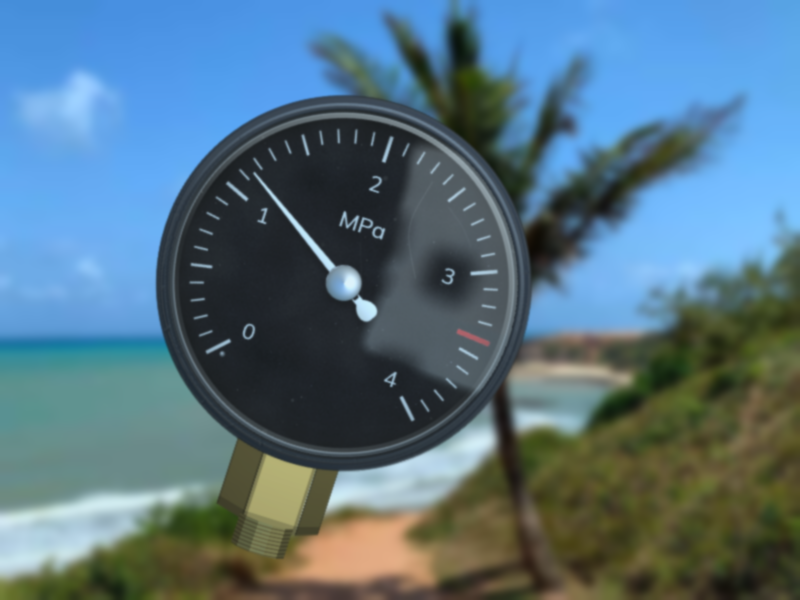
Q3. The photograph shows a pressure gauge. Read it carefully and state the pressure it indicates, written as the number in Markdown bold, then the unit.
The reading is **1.15** MPa
